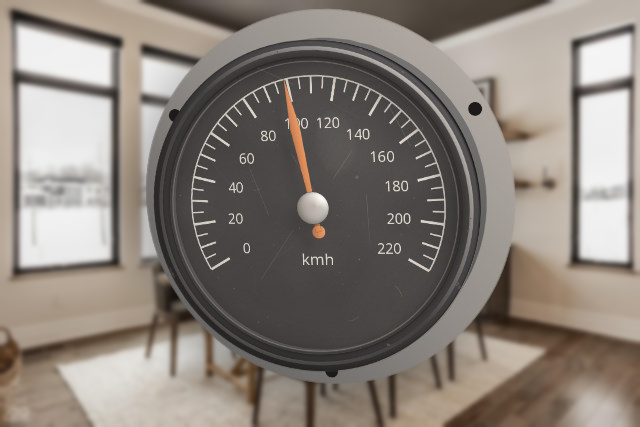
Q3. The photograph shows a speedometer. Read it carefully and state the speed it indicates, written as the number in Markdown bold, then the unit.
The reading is **100** km/h
